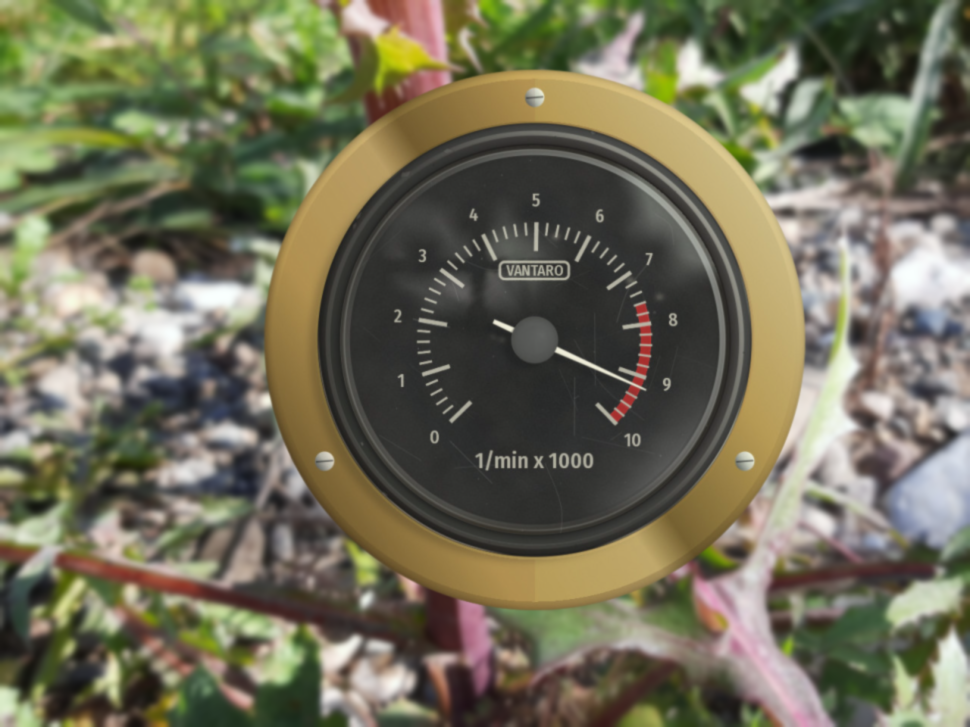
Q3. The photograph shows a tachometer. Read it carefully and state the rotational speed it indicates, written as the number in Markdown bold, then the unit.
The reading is **9200** rpm
